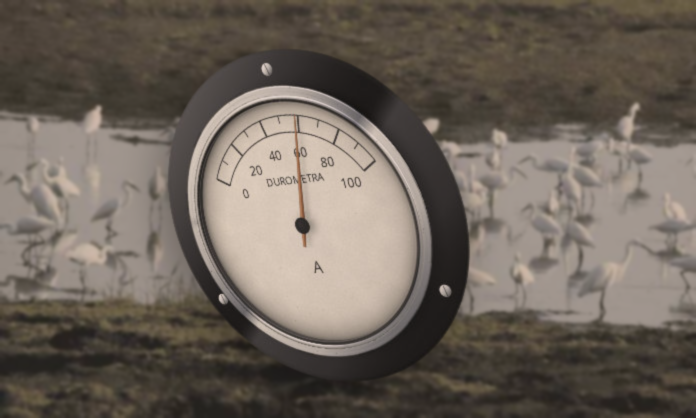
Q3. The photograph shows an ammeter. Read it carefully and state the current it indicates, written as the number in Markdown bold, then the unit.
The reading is **60** A
